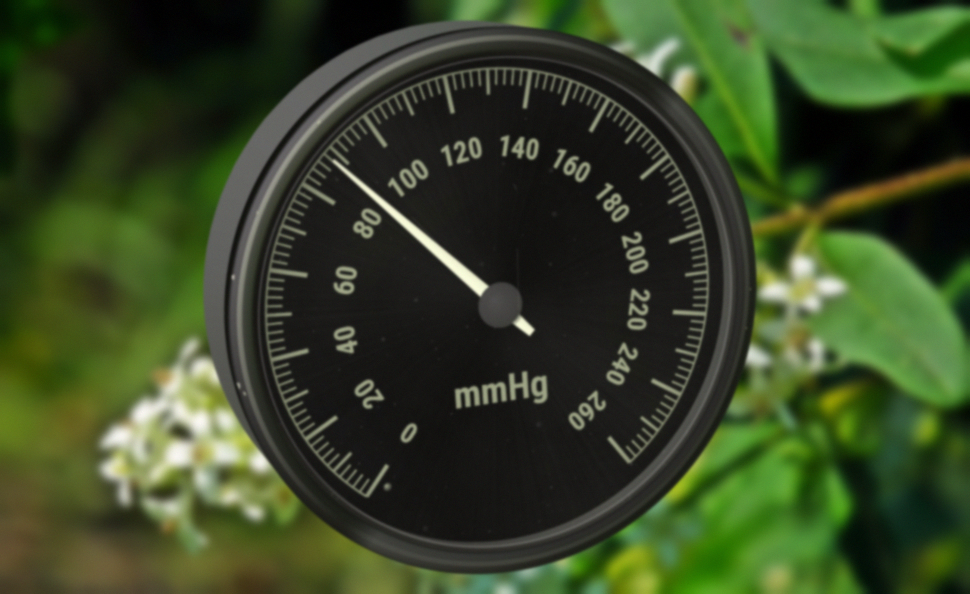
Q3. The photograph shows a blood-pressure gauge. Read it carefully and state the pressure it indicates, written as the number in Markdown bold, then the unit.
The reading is **88** mmHg
